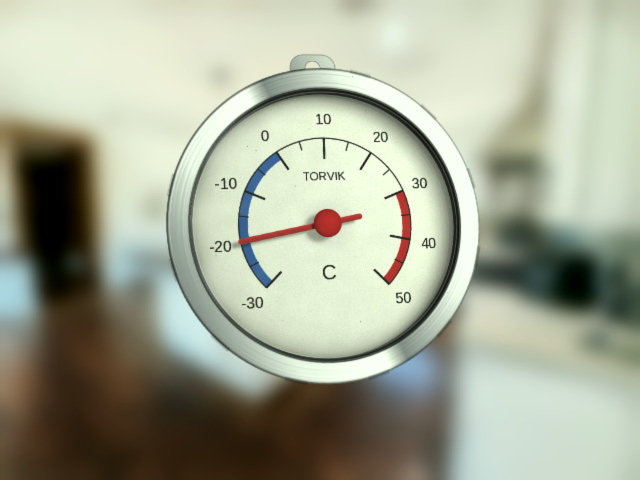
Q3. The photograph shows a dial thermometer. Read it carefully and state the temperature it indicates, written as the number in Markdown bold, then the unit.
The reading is **-20** °C
